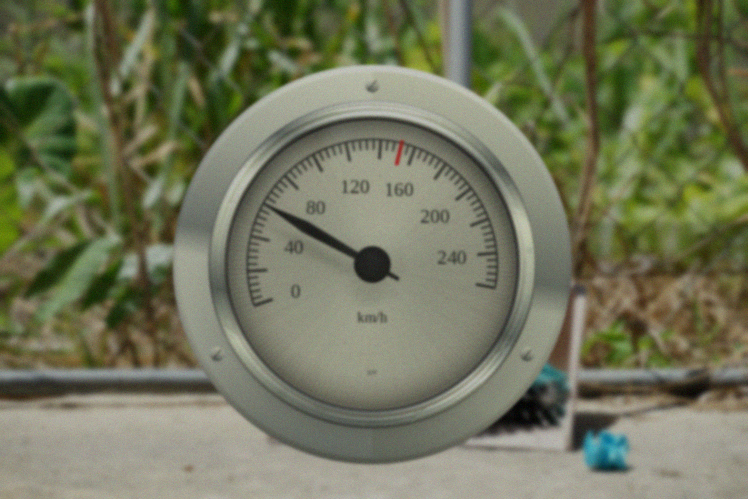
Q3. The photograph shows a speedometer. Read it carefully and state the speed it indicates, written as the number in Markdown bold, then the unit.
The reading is **60** km/h
